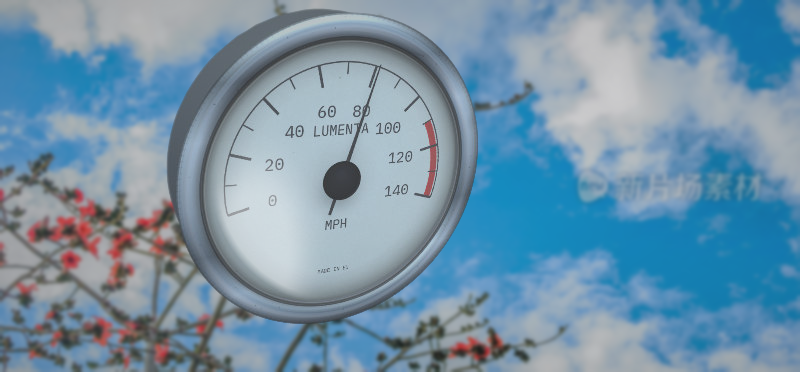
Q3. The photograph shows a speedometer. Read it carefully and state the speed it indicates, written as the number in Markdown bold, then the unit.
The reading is **80** mph
